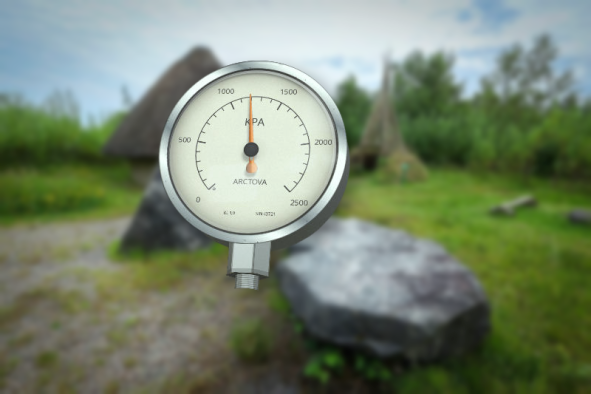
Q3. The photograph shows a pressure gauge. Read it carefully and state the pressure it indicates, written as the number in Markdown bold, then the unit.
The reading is **1200** kPa
